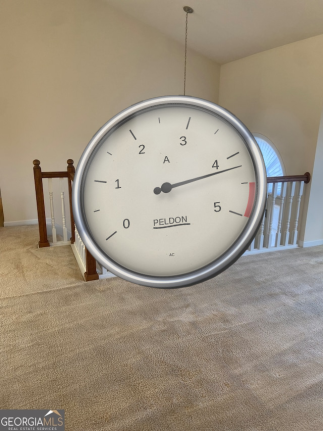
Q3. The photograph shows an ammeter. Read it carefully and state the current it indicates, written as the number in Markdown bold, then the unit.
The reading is **4.25** A
